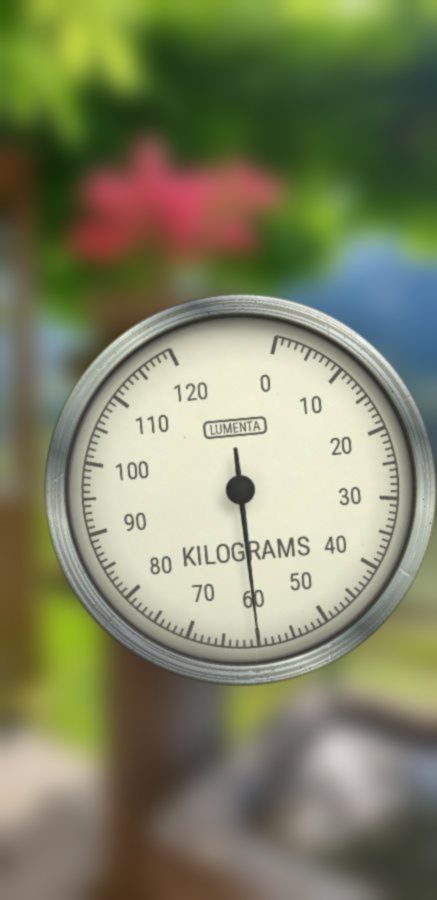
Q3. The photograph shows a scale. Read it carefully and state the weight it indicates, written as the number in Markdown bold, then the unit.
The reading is **60** kg
